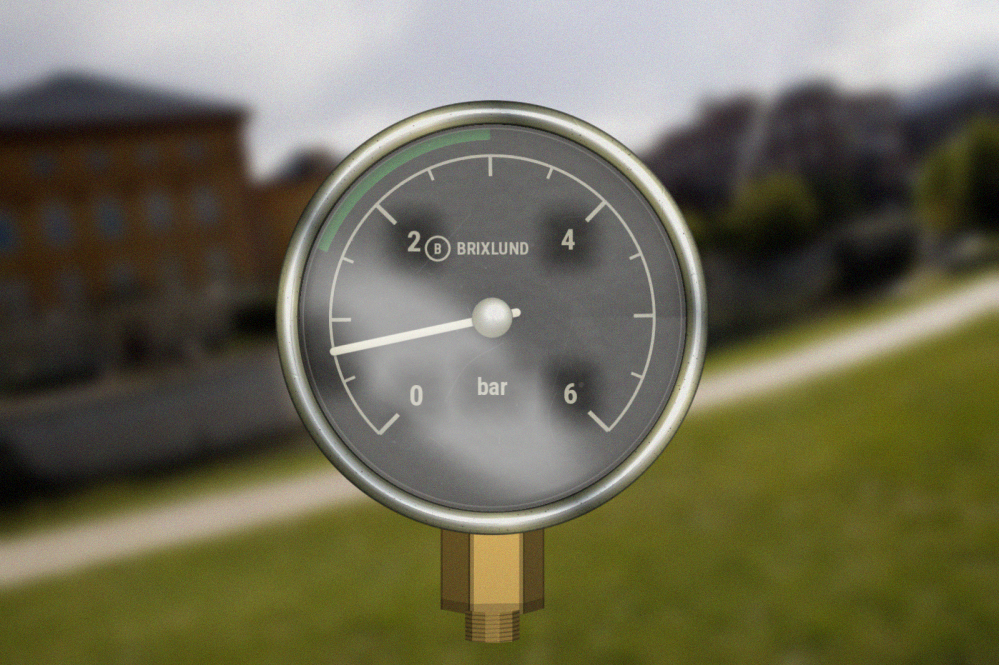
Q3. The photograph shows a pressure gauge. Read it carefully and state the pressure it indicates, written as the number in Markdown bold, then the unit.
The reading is **0.75** bar
